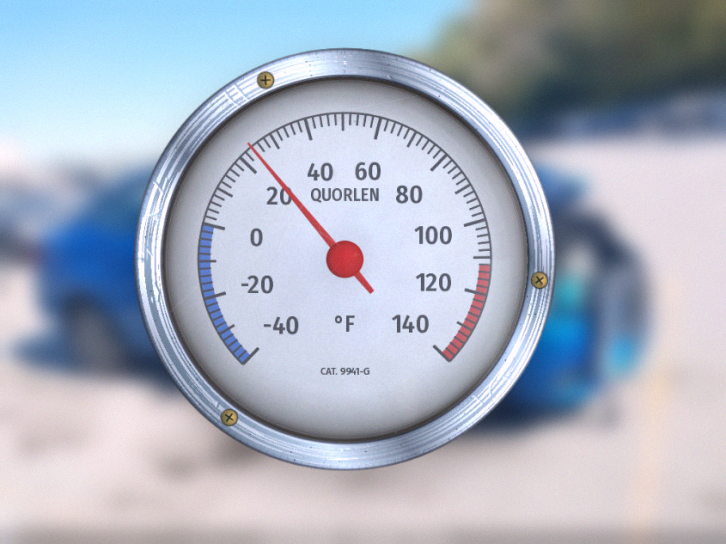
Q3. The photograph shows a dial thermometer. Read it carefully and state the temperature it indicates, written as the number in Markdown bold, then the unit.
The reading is **24** °F
